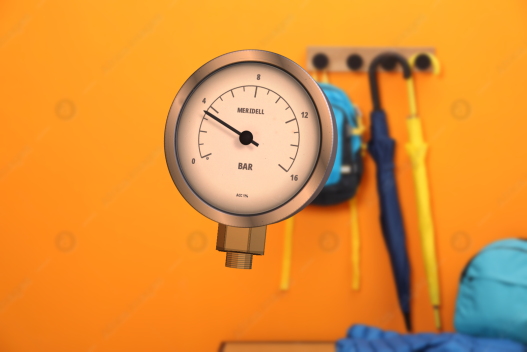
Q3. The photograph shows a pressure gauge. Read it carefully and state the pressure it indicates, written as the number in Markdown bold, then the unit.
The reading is **3.5** bar
